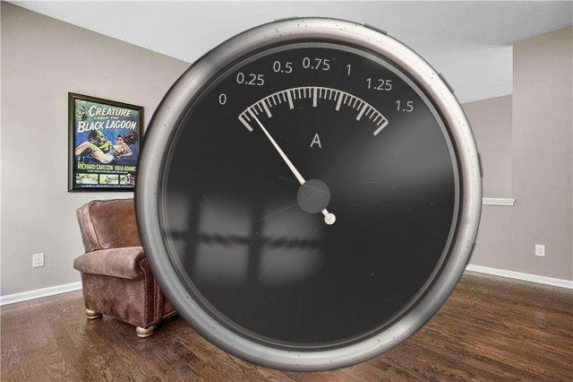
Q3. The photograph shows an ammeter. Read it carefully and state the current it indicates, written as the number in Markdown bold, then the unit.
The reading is **0.1** A
